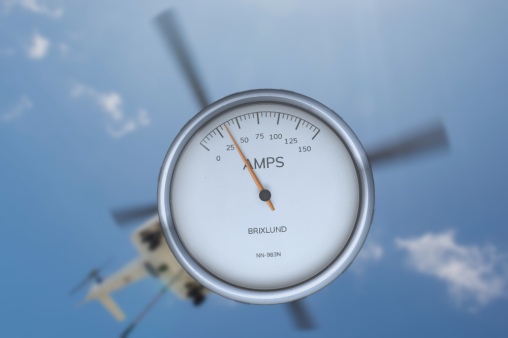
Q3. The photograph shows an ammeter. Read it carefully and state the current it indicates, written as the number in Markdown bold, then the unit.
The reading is **35** A
